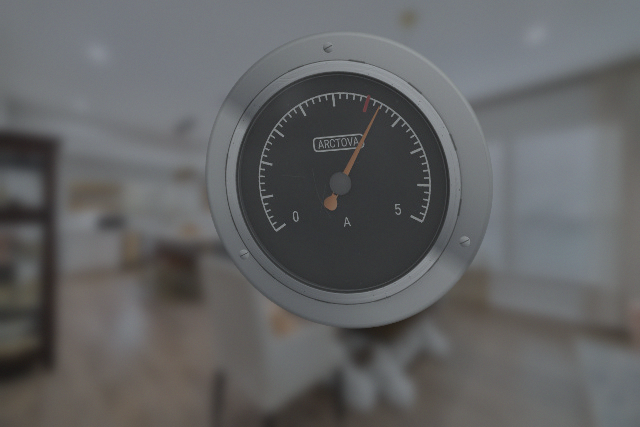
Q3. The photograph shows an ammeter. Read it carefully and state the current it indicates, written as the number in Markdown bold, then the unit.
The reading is **3.2** A
